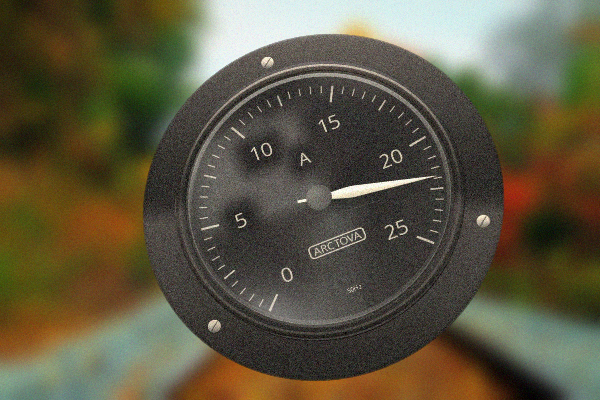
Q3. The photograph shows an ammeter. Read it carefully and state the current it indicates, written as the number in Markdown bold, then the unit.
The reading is **22** A
